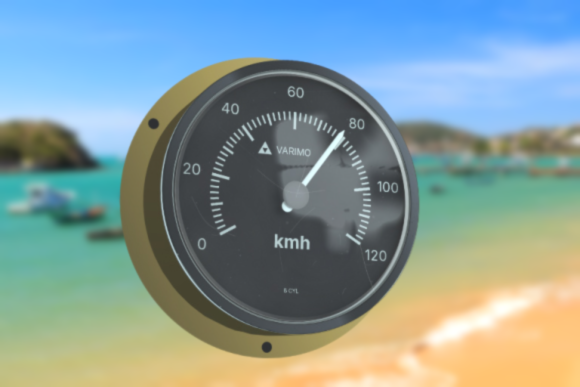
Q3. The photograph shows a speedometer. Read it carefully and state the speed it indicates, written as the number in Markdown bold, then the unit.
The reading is **78** km/h
